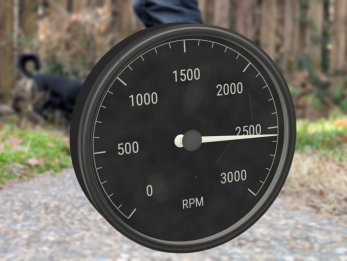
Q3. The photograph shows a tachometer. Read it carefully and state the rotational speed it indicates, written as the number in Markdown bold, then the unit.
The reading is **2550** rpm
